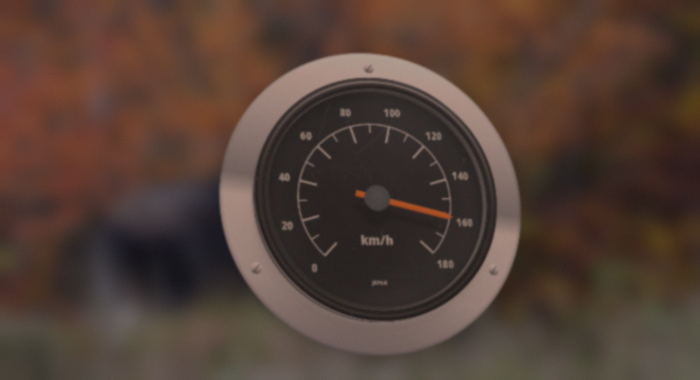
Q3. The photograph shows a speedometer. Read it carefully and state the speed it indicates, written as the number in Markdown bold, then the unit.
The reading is **160** km/h
